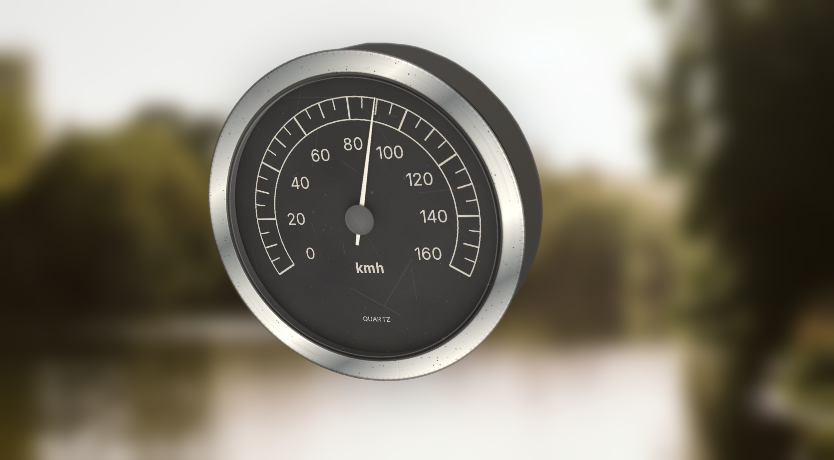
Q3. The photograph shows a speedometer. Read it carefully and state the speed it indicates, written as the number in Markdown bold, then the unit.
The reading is **90** km/h
